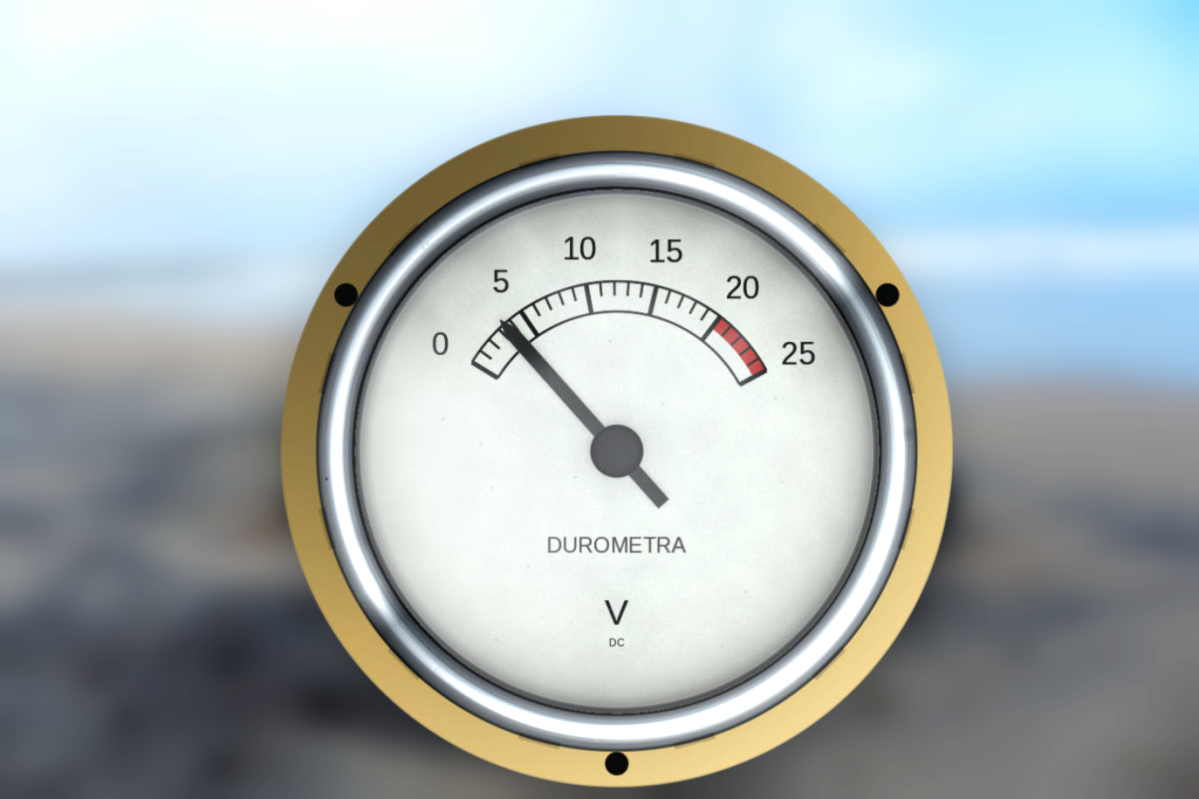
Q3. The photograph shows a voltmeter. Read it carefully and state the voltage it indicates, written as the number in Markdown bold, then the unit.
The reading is **3.5** V
